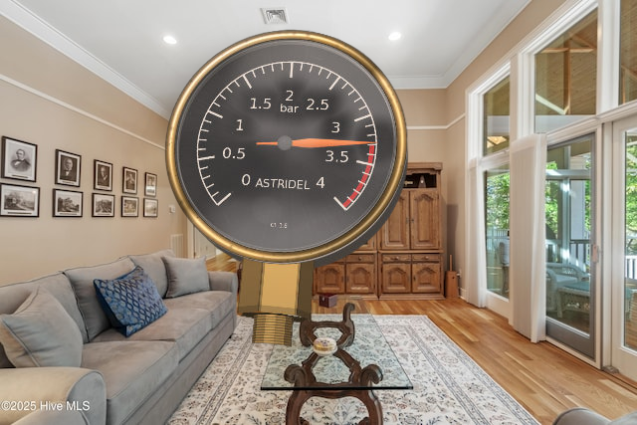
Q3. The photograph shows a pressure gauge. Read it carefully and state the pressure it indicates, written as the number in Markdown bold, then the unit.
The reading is **3.3** bar
